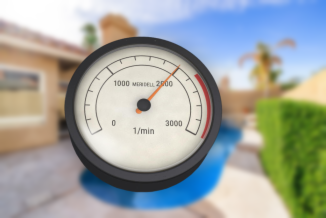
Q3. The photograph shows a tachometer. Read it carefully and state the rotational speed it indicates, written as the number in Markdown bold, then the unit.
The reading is **2000** rpm
